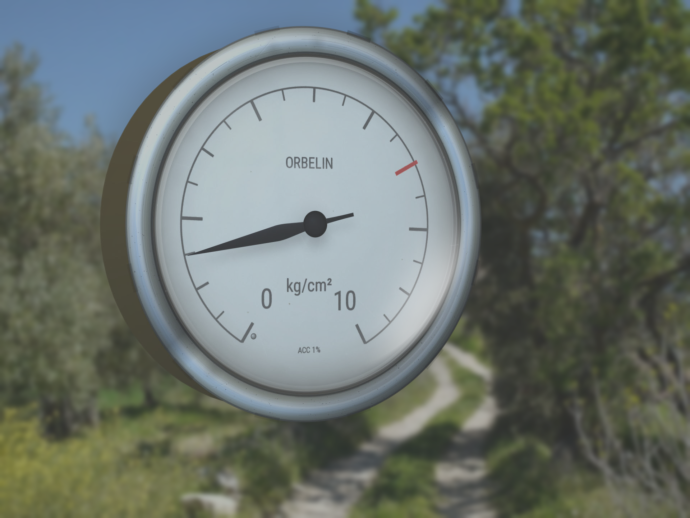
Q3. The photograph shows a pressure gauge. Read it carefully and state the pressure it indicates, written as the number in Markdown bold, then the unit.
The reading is **1.5** kg/cm²
